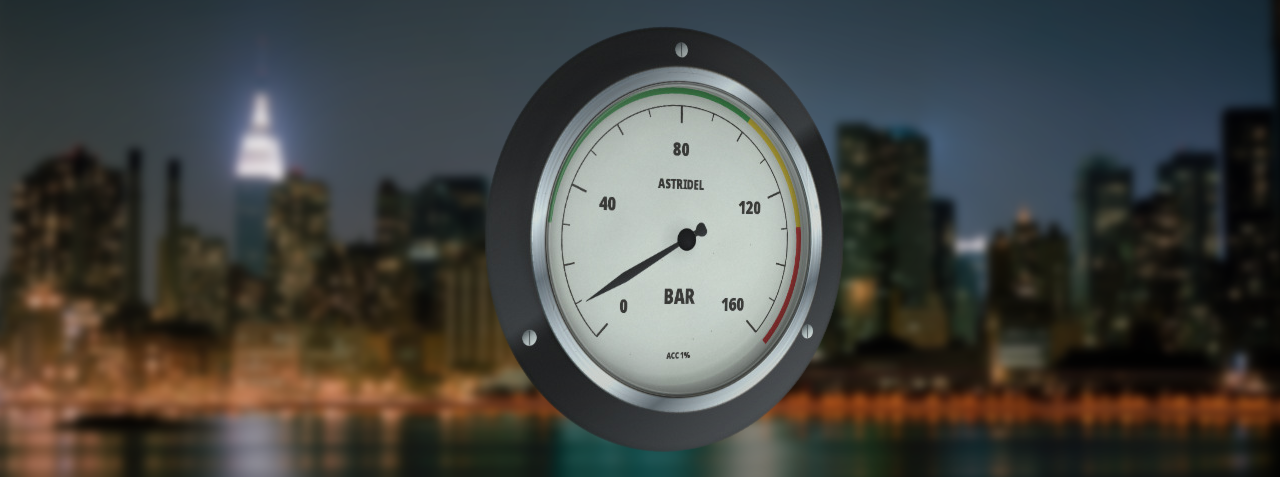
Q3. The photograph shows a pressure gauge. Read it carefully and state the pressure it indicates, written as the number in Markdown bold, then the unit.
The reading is **10** bar
